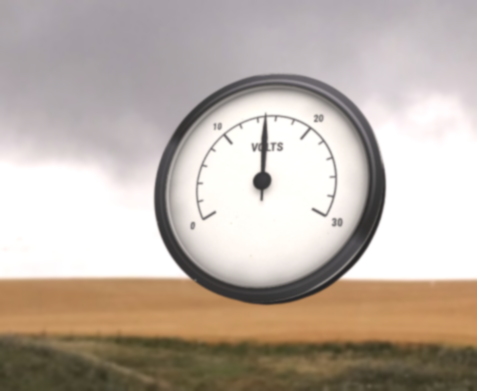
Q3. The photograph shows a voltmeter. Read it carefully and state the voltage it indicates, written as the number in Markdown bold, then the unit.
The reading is **15** V
